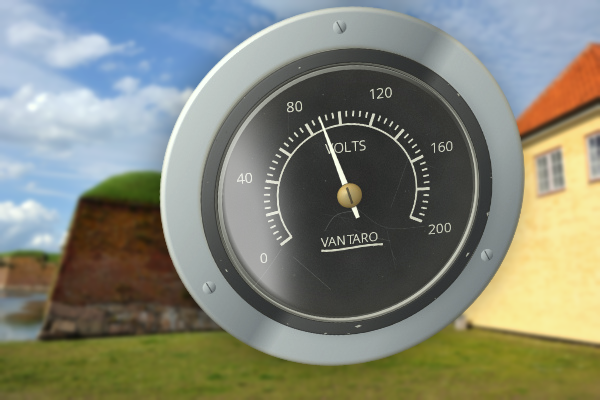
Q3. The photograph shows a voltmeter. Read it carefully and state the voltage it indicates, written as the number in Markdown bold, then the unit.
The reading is **88** V
